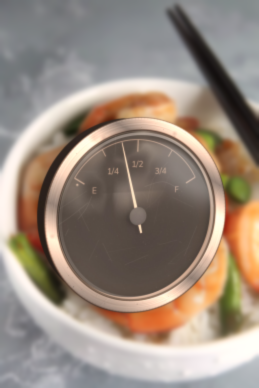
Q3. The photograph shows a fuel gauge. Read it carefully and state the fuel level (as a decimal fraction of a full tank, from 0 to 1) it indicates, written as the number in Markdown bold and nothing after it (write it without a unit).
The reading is **0.375**
